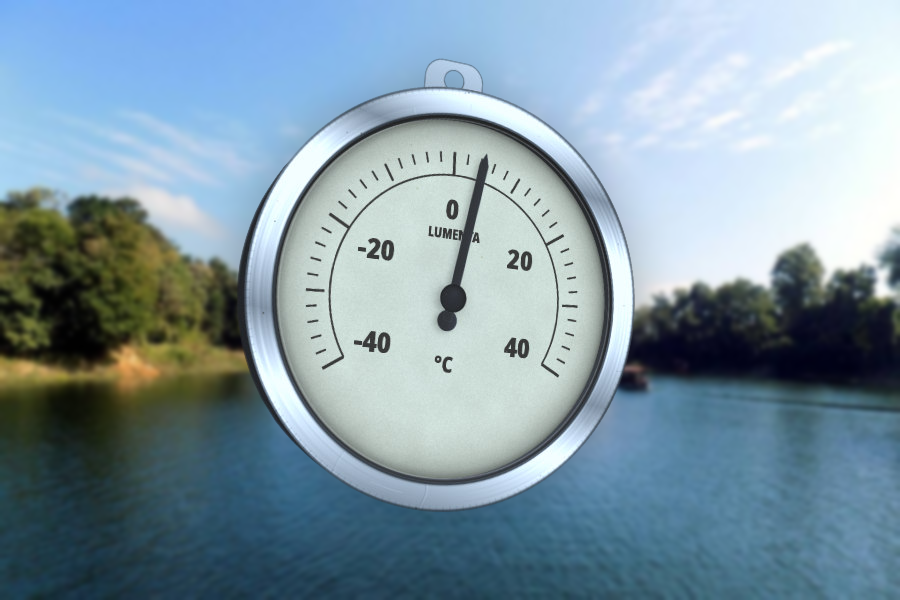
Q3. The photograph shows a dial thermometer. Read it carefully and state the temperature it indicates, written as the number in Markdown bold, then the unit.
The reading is **4** °C
